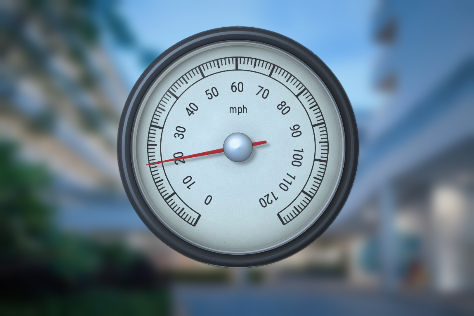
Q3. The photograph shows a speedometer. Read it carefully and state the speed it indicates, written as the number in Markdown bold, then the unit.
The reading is **20** mph
